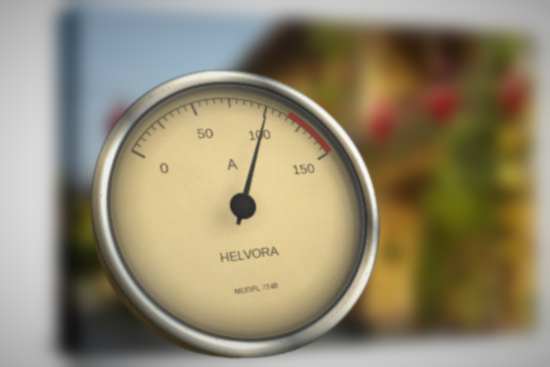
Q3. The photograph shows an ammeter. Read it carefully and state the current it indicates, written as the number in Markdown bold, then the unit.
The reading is **100** A
